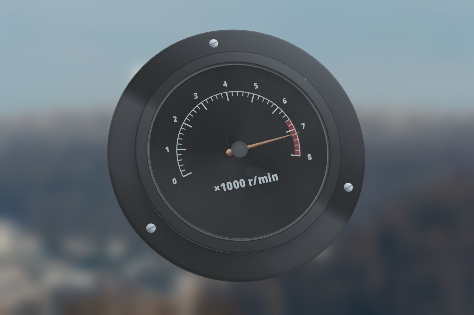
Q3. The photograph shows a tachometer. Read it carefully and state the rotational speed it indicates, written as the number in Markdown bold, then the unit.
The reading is **7200** rpm
